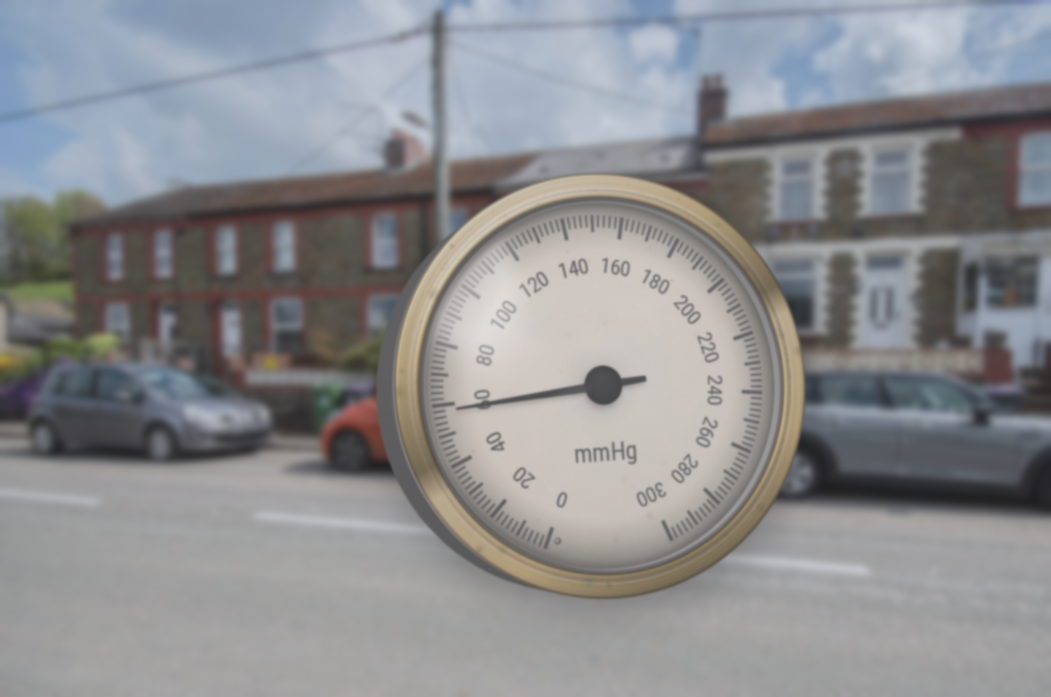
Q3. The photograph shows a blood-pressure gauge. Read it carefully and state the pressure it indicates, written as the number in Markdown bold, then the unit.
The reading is **58** mmHg
